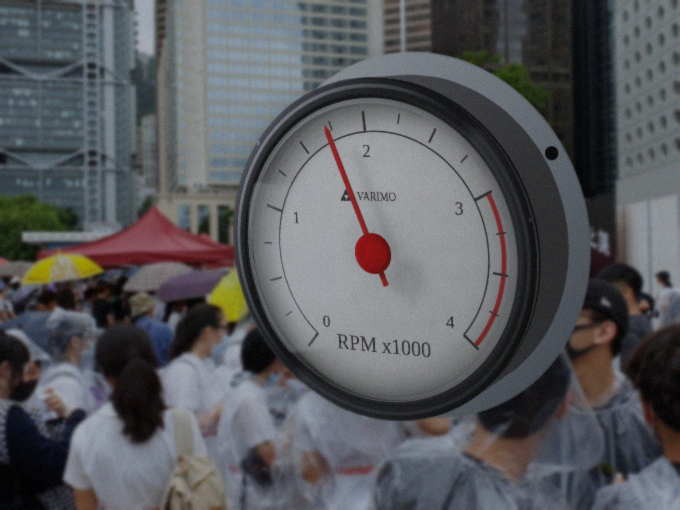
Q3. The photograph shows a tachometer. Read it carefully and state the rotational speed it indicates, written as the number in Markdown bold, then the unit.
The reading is **1750** rpm
